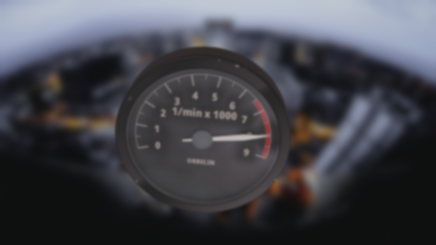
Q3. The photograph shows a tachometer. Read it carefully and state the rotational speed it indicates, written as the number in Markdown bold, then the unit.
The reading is **8000** rpm
